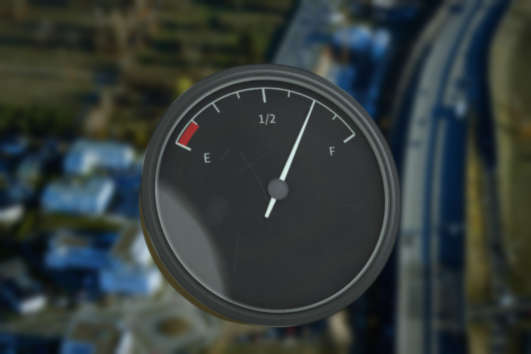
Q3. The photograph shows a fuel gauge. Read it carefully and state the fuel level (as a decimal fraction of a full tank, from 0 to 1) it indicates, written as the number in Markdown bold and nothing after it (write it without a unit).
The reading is **0.75**
